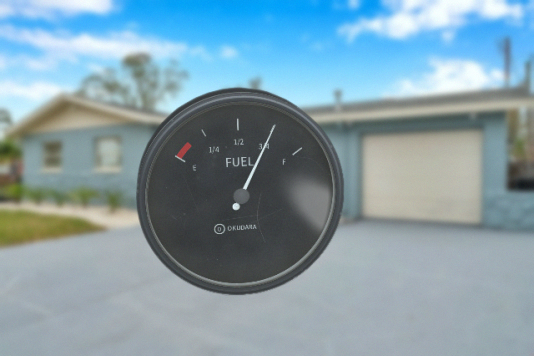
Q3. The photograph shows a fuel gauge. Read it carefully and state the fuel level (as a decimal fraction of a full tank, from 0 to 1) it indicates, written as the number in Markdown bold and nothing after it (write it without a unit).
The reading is **0.75**
